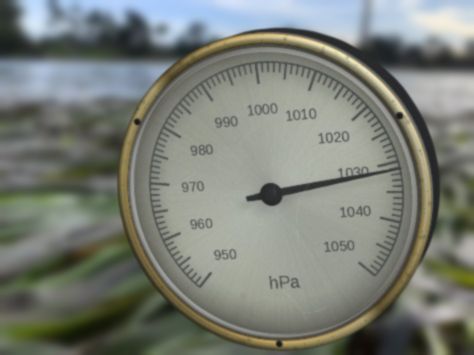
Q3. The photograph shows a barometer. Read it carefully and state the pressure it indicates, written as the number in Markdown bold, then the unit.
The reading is **1031** hPa
